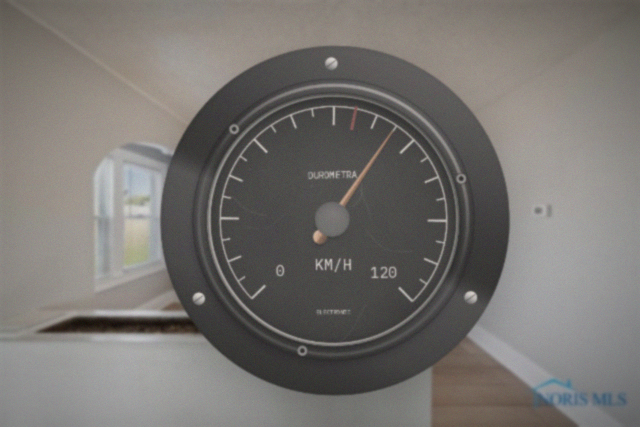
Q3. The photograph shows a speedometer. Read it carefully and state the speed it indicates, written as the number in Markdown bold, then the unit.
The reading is **75** km/h
